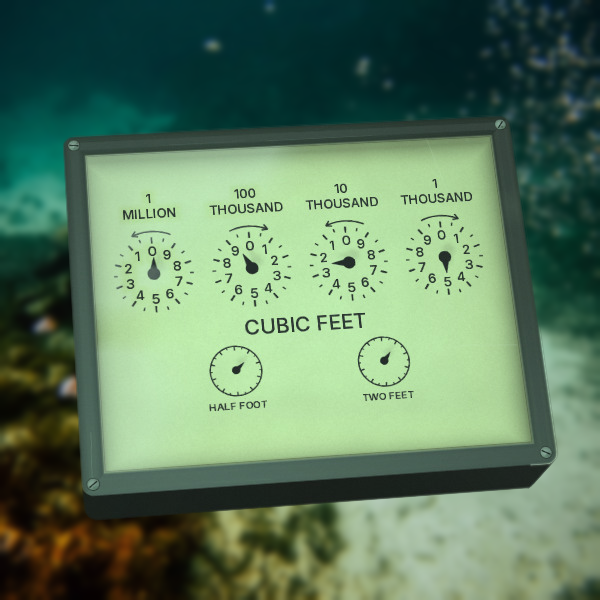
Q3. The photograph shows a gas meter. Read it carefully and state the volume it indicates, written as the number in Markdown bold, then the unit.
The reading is **992500** ft³
